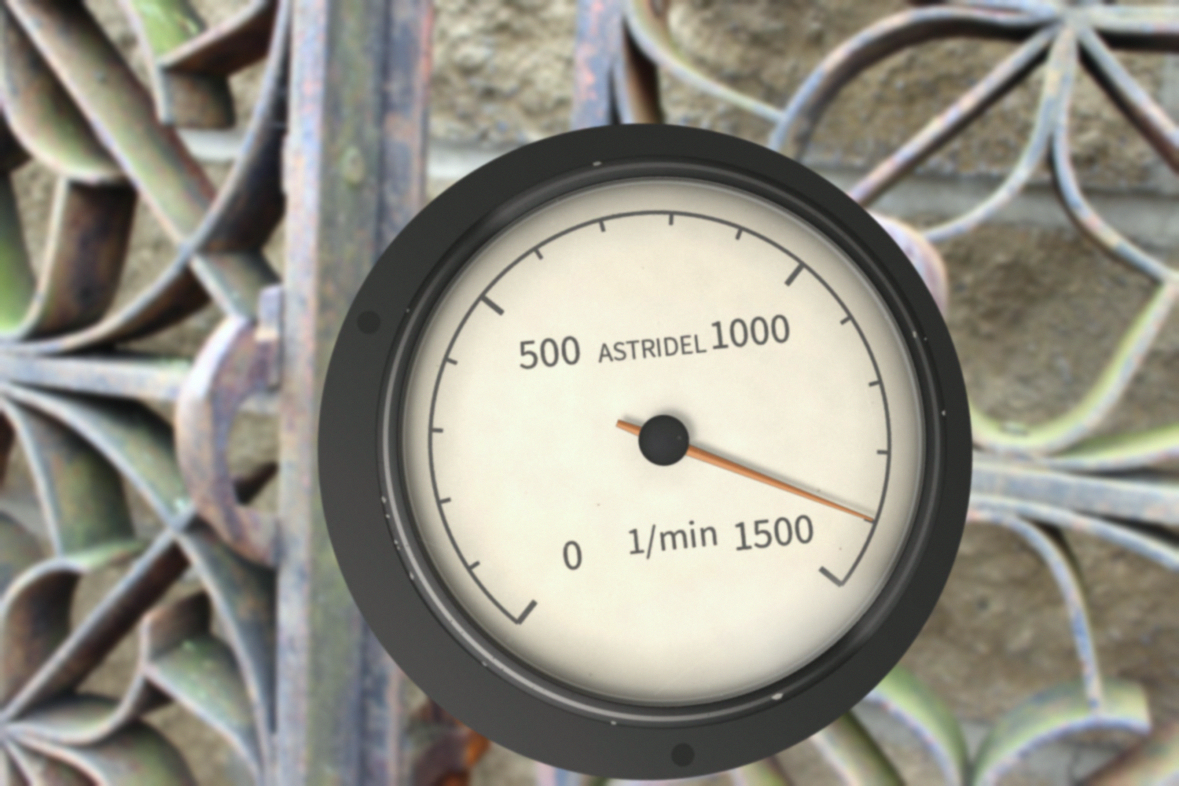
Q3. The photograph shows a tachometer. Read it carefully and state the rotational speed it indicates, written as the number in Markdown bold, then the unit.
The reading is **1400** rpm
